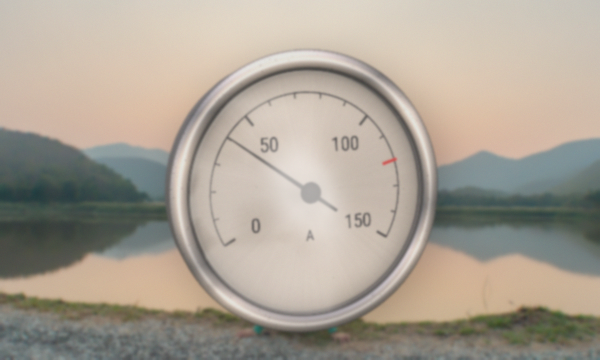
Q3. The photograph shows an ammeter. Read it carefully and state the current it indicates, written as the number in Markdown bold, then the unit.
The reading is **40** A
